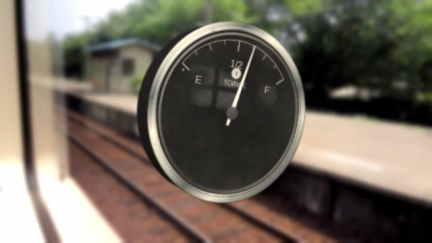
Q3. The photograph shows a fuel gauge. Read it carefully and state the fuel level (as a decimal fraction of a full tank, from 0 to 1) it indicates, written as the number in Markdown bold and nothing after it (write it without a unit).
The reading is **0.625**
